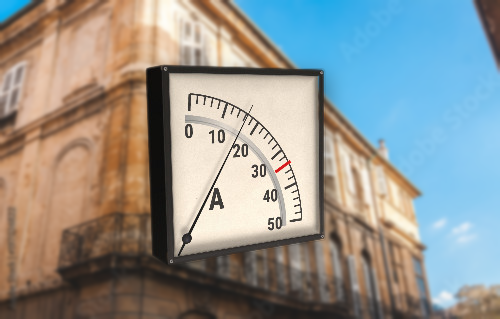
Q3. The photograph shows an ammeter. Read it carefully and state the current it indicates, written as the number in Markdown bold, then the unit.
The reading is **16** A
